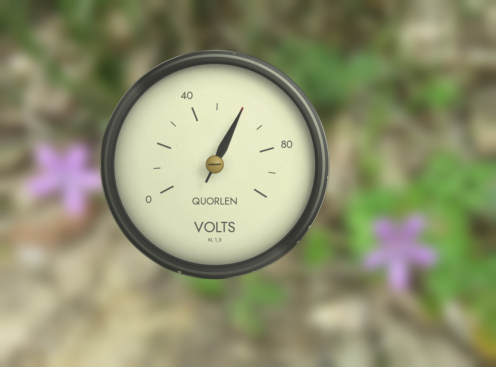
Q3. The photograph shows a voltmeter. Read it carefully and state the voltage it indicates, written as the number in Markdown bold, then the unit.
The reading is **60** V
